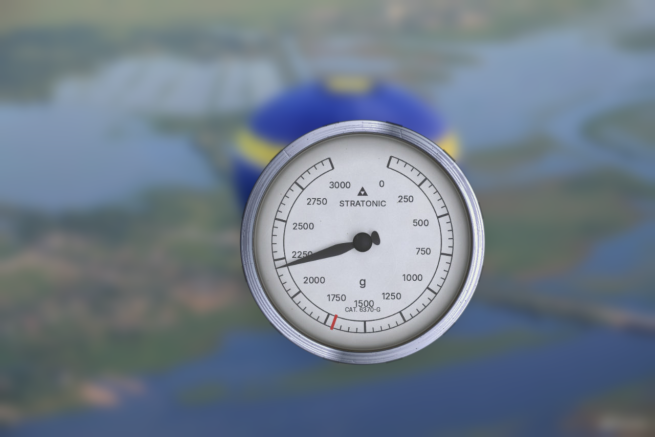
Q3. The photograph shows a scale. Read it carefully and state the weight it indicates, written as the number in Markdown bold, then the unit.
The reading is **2200** g
